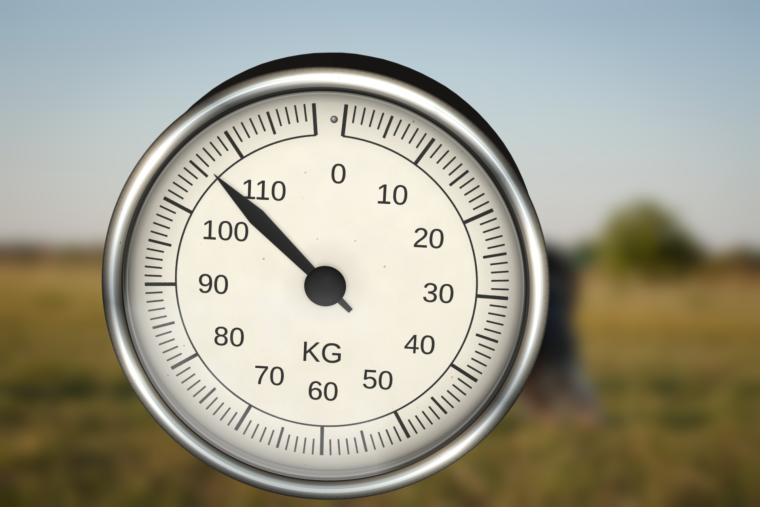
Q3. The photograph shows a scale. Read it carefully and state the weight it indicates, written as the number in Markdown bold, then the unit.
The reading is **106** kg
